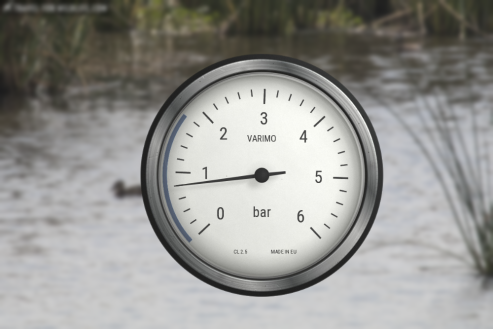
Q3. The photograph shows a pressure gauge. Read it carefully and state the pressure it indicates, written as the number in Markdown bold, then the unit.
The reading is **0.8** bar
